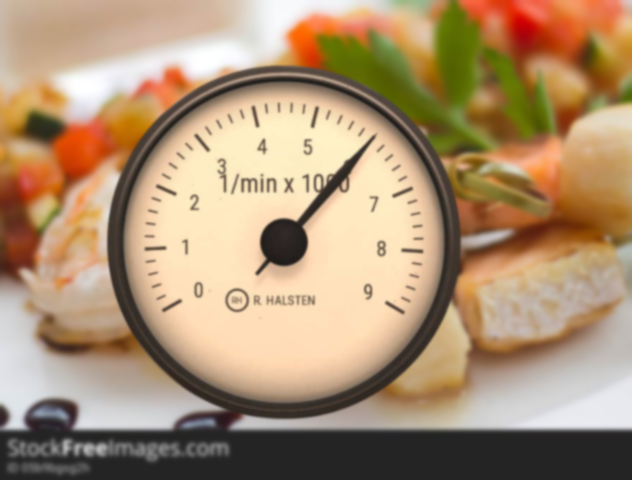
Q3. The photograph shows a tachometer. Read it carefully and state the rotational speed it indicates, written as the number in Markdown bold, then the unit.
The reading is **6000** rpm
